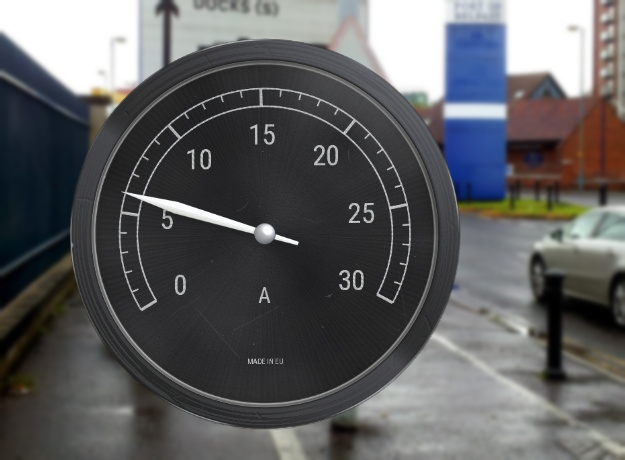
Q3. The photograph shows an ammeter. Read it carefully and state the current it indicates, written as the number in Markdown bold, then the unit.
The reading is **6** A
